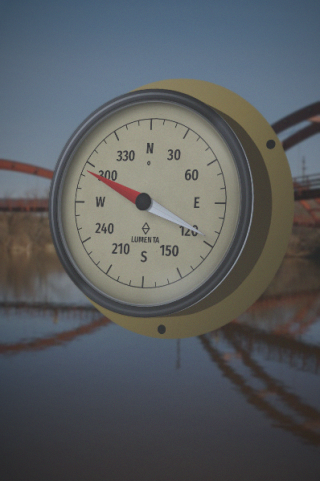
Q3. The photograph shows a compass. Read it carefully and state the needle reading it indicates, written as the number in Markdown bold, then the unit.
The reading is **295** °
